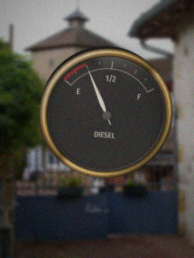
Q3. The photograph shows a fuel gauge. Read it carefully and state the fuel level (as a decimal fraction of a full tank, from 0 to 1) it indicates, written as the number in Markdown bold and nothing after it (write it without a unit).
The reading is **0.25**
